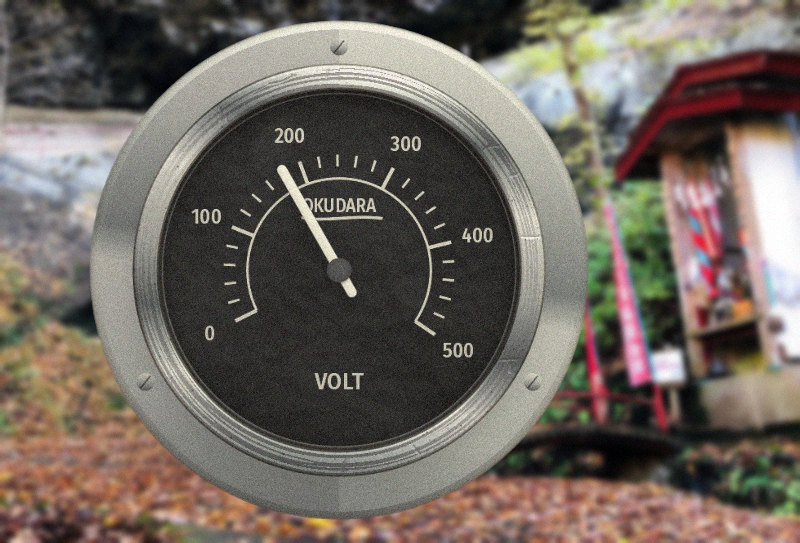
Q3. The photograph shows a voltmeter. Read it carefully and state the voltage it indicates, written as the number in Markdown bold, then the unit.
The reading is **180** V
